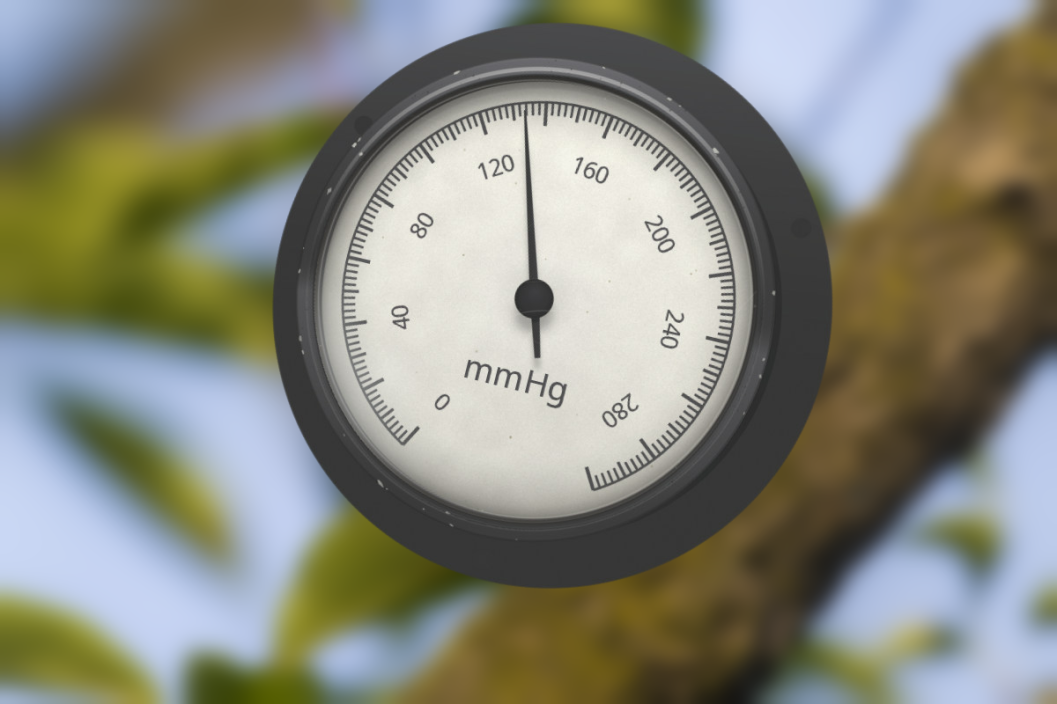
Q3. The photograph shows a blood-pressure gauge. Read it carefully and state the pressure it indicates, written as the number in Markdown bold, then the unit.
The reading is **134** mmHg
